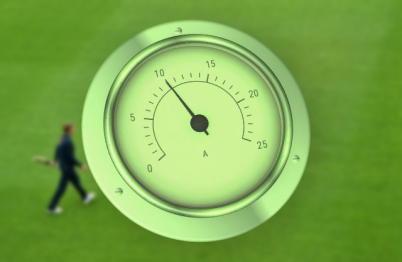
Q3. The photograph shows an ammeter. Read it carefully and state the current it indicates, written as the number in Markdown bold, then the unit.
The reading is **10** A
